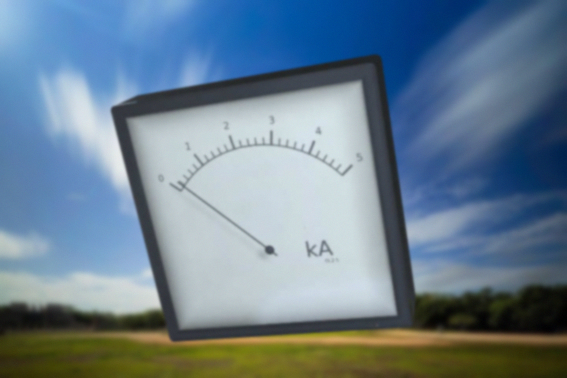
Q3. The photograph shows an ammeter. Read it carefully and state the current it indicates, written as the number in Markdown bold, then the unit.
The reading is **0.2** kA
